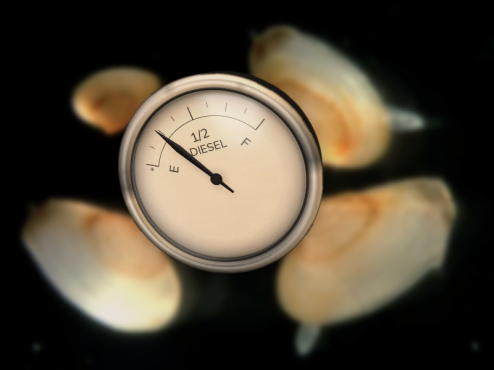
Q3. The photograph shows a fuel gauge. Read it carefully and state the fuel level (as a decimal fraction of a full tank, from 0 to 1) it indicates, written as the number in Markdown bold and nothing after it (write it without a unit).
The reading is **0.25**
